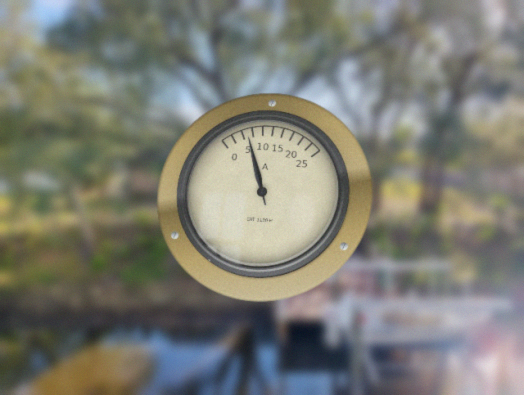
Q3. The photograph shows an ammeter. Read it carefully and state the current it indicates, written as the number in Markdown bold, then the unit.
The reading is **6.25** A
